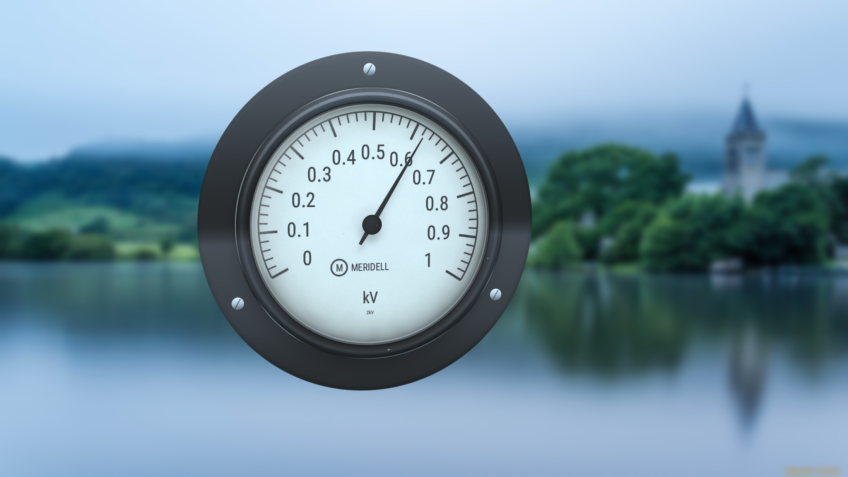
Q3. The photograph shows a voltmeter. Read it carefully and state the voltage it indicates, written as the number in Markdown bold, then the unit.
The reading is **0.62** kV
